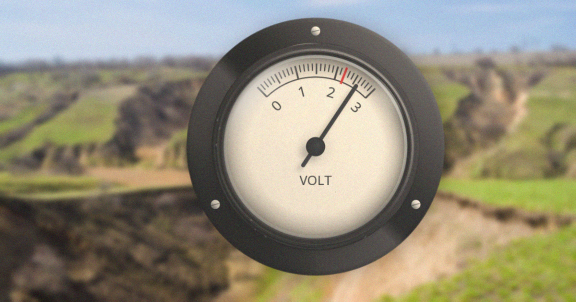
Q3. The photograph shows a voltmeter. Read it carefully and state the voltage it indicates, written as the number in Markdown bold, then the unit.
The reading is **2.6** V
